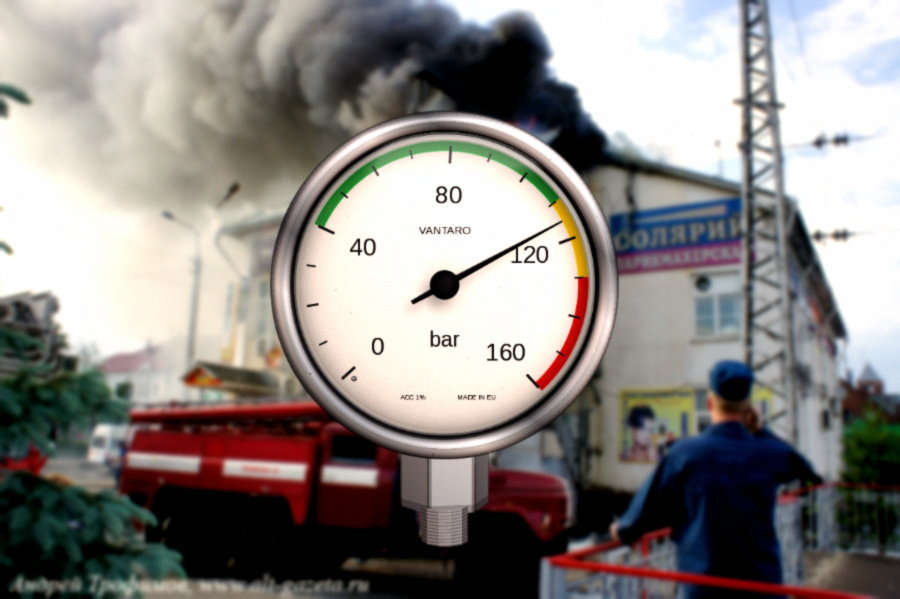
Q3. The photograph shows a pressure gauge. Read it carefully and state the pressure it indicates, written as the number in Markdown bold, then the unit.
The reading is **115** bar
